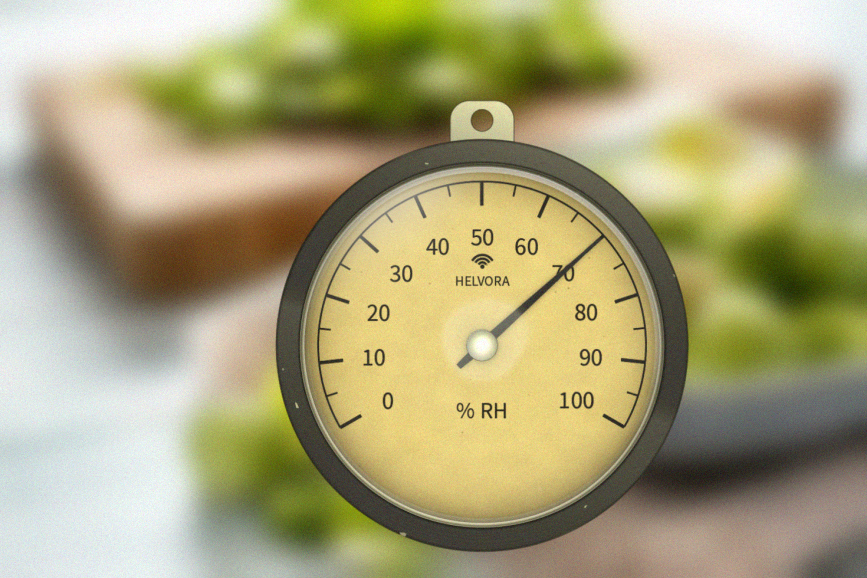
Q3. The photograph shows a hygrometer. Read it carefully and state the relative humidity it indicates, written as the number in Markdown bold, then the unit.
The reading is **70** %
